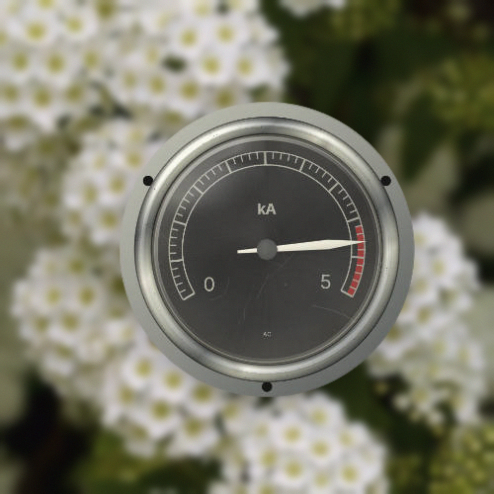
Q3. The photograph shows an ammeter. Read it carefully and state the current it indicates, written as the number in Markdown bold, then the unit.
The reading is **4.3** kA
